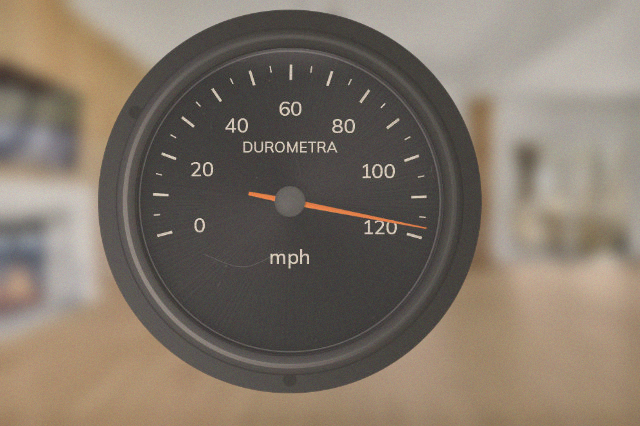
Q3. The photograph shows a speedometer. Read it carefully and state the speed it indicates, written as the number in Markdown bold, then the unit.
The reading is **117.5** mph
